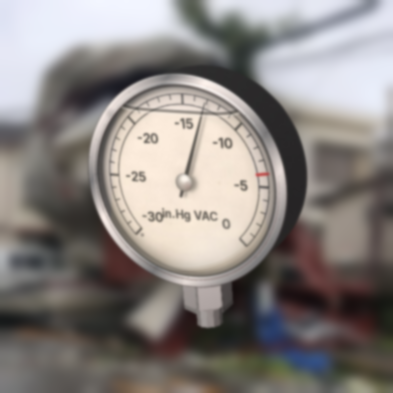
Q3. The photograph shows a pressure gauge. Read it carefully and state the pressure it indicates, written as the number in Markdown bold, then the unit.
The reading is **-13** inHg
